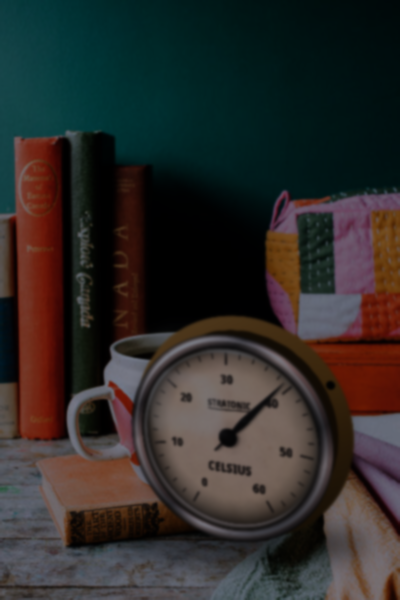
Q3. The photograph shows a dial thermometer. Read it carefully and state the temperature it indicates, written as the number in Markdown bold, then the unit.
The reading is **39** °C
